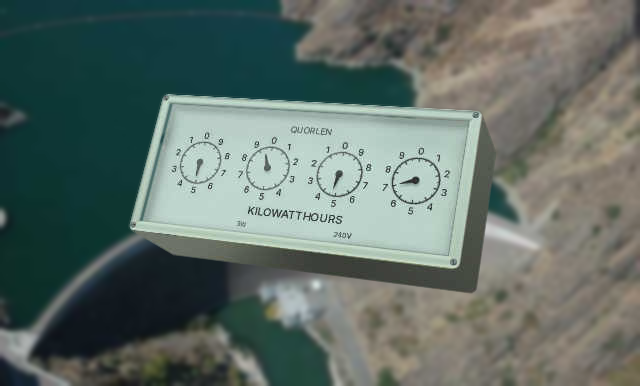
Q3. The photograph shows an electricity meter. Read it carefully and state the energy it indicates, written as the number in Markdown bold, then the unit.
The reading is **4947** kWh
